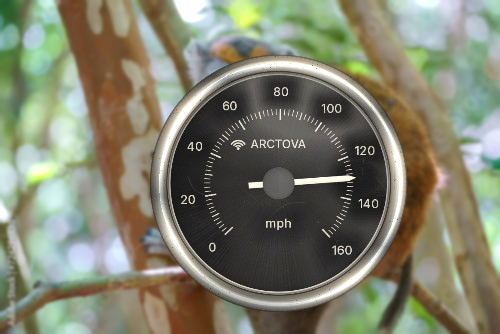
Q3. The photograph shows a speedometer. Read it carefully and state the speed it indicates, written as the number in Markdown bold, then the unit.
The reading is **130** mph
